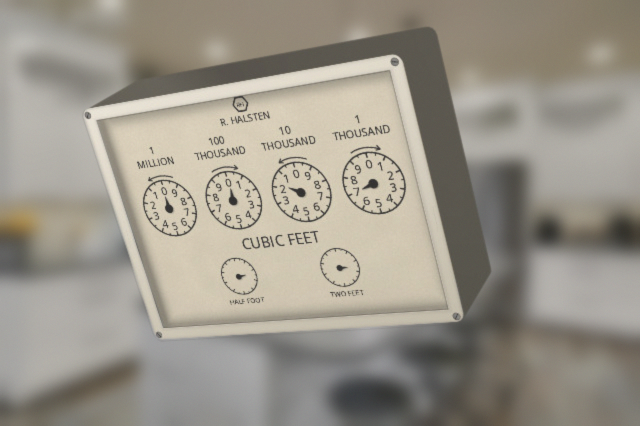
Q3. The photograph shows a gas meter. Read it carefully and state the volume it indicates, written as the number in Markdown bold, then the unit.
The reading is **1700** ft³
